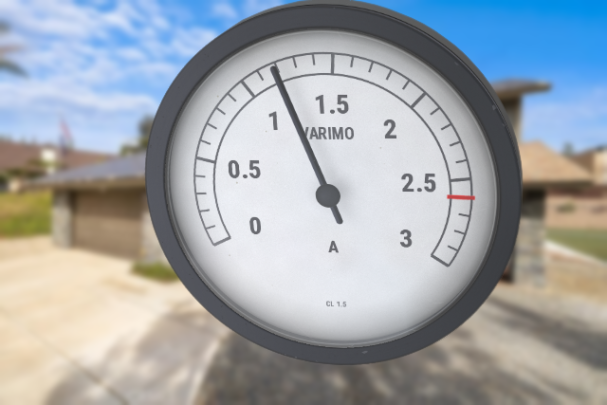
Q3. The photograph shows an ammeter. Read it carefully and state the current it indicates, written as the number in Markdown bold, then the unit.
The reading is **1.2** A
